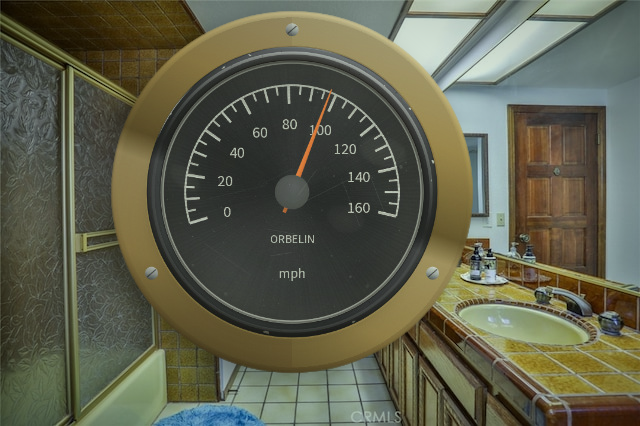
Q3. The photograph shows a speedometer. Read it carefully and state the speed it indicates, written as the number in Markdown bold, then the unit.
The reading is **97.5** mph
